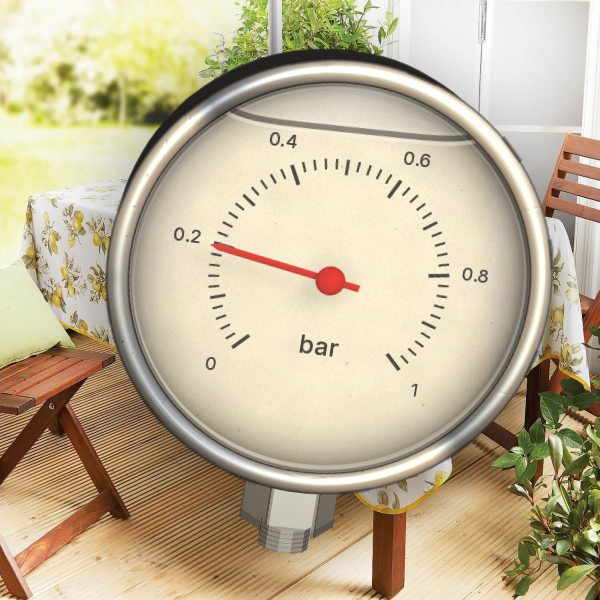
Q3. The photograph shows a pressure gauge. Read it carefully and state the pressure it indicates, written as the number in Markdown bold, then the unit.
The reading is **0.2** bar
